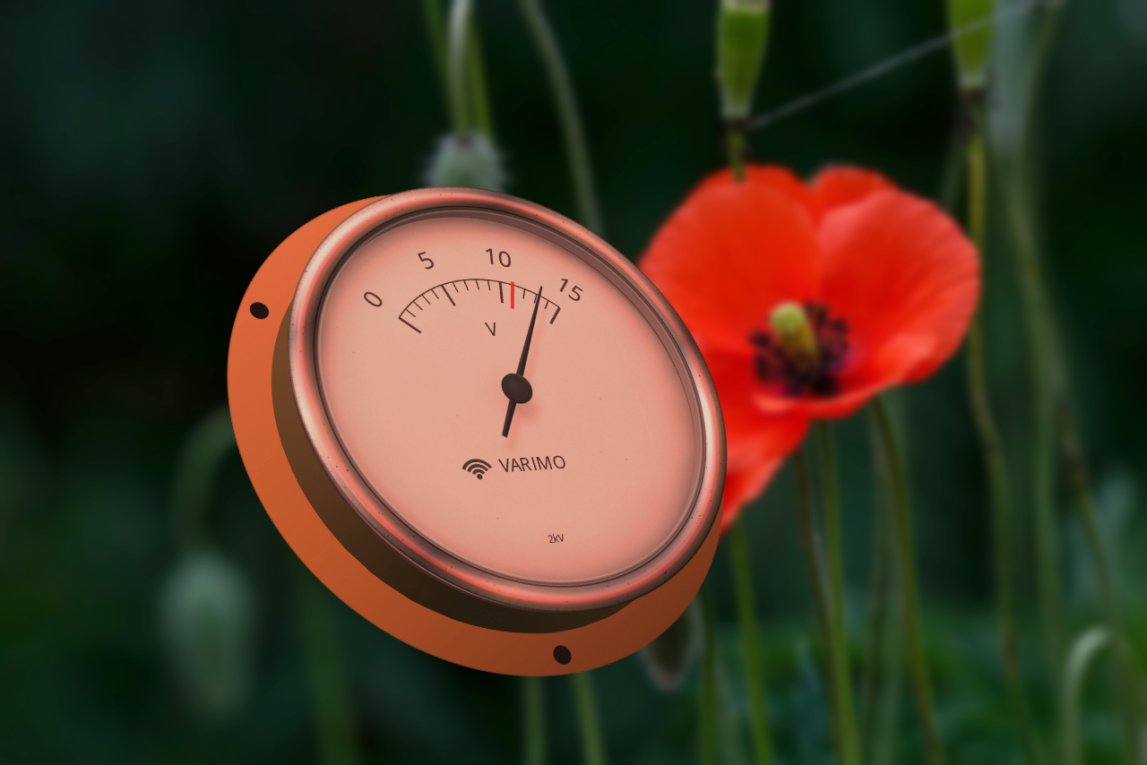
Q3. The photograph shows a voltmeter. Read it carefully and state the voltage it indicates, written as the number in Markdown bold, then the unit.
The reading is **13** V
